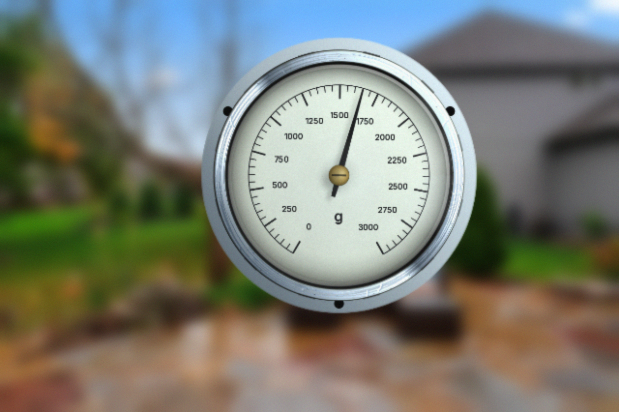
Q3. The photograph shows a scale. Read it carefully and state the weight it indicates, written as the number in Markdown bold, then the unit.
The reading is **1650** g
